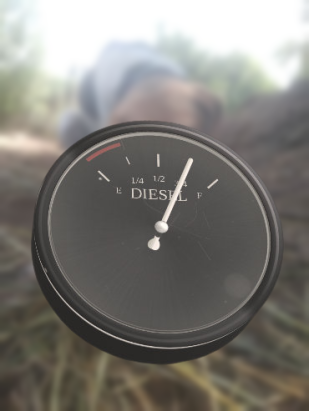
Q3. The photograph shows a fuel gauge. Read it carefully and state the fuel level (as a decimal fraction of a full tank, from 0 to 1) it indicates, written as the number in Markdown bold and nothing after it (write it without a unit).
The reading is **0.75**
